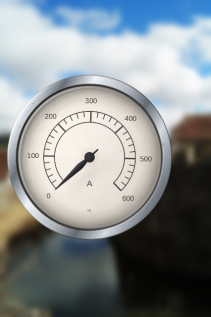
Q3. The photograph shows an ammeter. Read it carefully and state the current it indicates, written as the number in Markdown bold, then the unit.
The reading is **0** A
